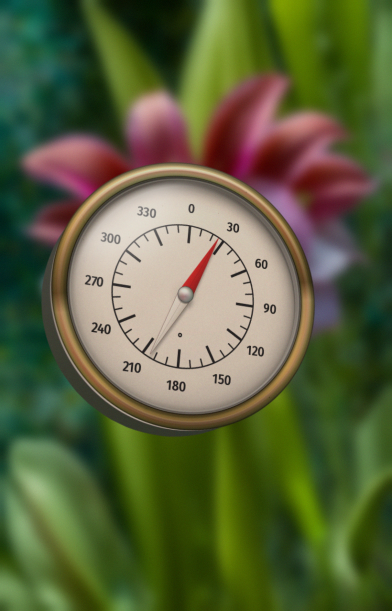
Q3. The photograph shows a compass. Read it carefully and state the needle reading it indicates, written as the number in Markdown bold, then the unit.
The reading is **25** °
